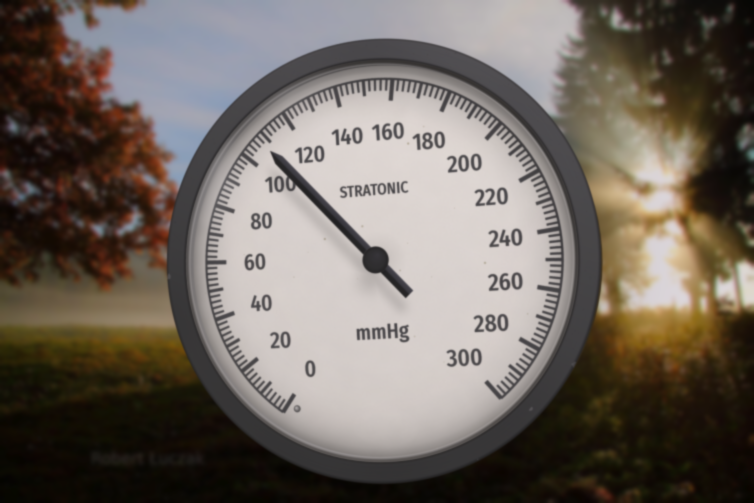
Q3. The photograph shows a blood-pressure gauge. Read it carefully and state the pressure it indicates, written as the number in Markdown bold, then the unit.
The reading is **108** mmHg
